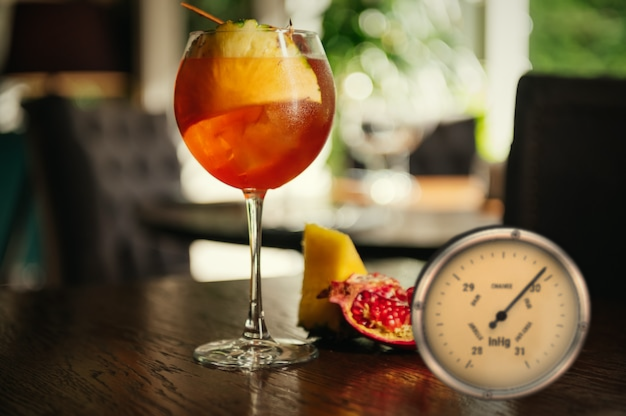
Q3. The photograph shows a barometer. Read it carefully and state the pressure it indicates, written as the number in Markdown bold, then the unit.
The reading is **29.9** inHg
